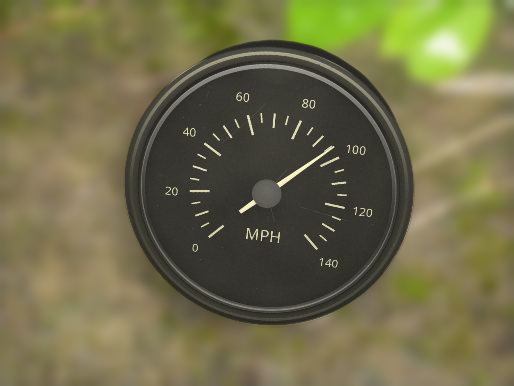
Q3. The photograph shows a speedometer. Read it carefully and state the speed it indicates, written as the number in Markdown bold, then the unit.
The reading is **95** mph
